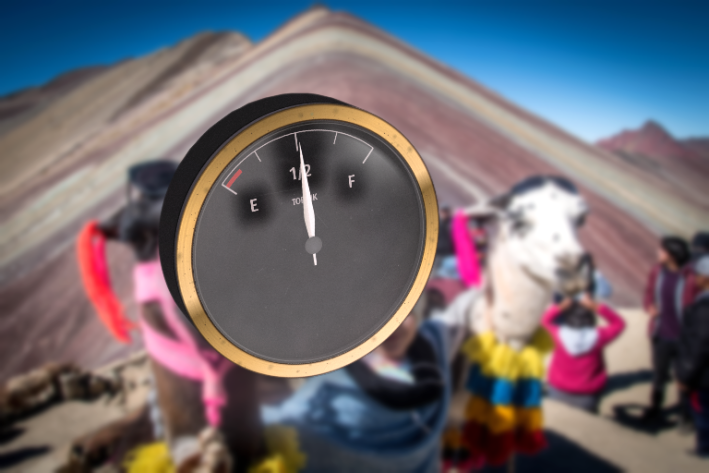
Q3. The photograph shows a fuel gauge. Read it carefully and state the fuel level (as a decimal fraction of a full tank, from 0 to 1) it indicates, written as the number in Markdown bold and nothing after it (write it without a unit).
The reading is **0.5**
